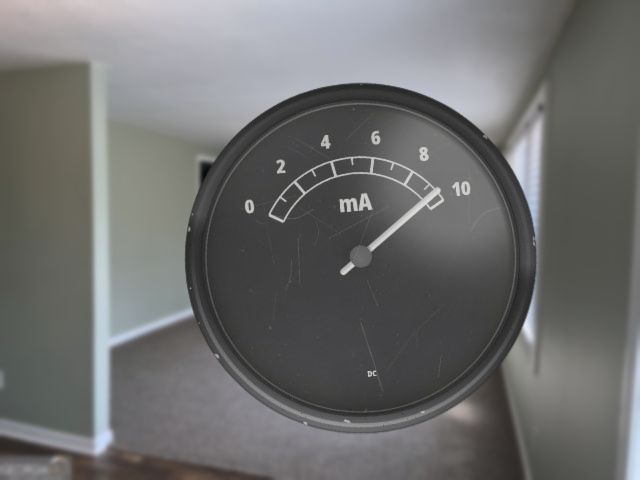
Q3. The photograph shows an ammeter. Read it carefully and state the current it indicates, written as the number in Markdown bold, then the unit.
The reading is **9.5** mA
